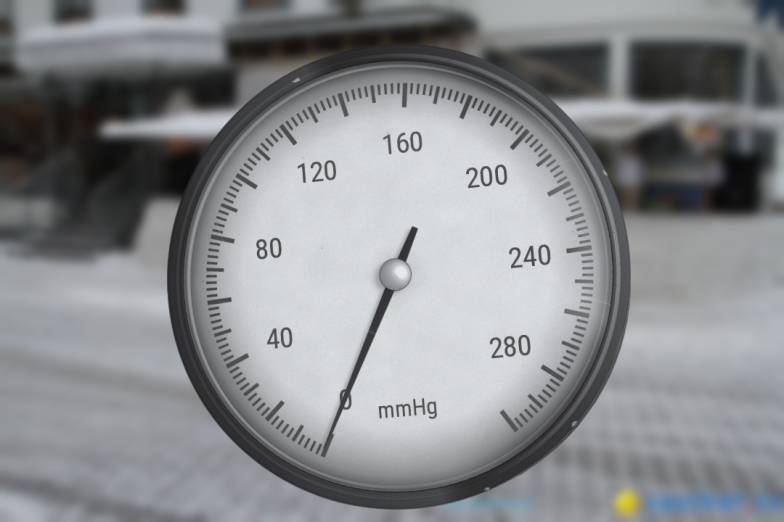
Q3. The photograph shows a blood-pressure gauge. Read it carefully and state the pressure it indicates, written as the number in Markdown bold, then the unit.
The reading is **0** mmHg
